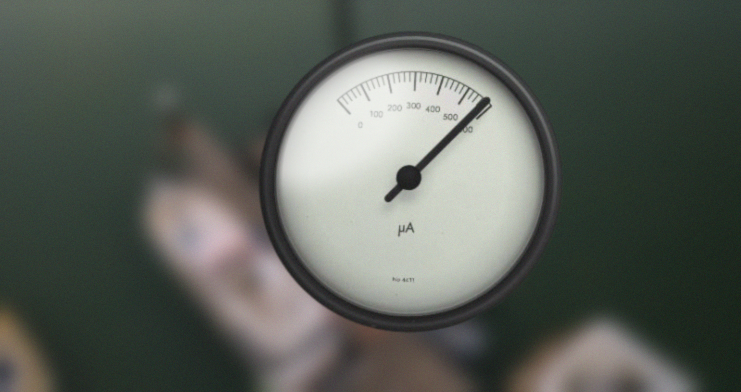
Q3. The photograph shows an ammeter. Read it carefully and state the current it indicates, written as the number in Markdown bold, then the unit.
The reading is **580** µA
